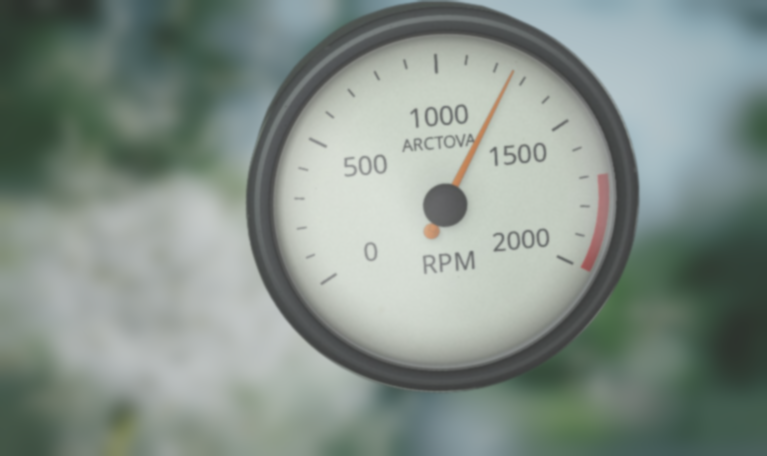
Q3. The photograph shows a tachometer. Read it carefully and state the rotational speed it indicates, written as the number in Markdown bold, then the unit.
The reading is **1250** rpm
